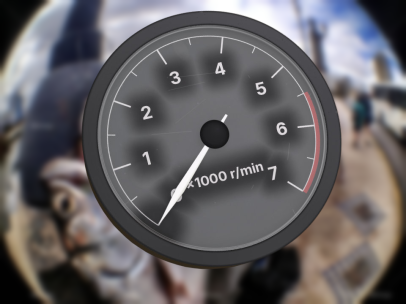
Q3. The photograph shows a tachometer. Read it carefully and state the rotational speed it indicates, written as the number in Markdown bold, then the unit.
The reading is **0** rpm
